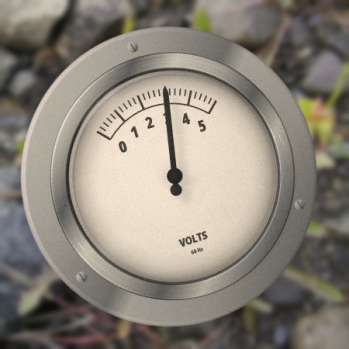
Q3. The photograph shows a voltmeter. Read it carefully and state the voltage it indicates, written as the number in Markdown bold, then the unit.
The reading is **3** V
